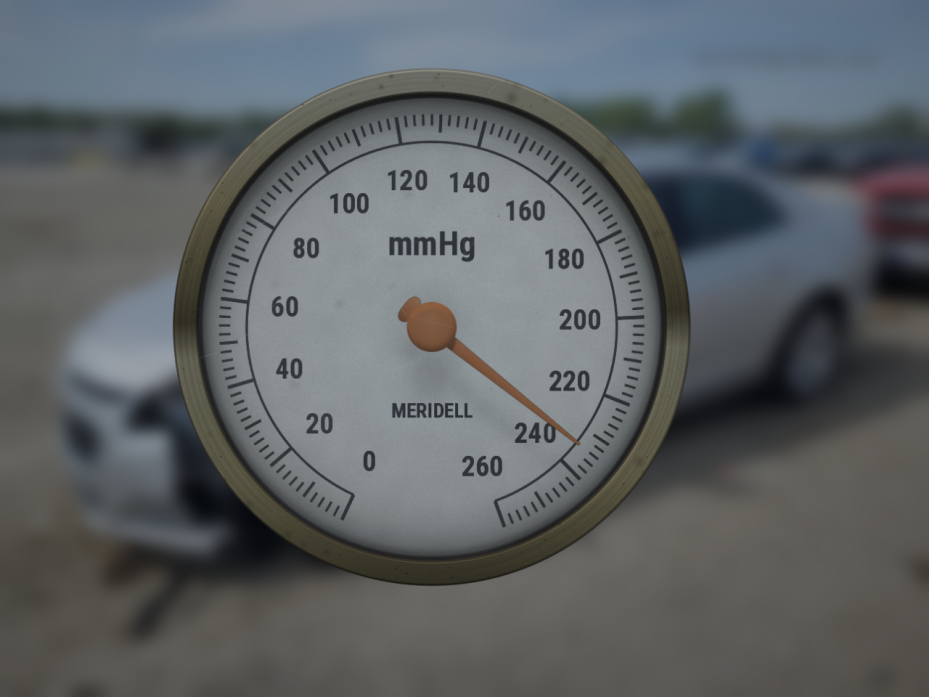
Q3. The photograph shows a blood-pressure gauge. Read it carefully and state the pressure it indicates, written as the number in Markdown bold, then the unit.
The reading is **234** mmHg
